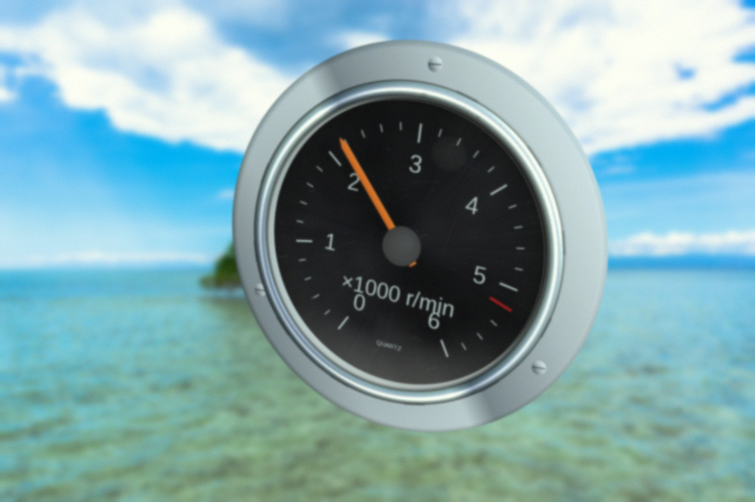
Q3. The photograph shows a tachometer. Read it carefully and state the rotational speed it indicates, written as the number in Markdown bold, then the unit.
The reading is **2200** rpm
